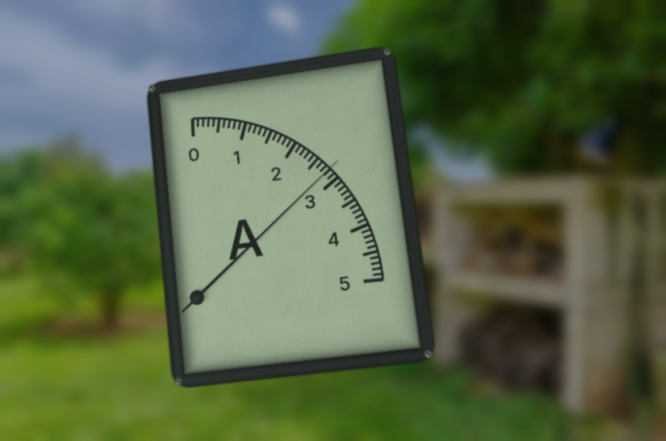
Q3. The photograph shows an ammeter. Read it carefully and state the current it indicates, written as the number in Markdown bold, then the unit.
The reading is **2.8** A
